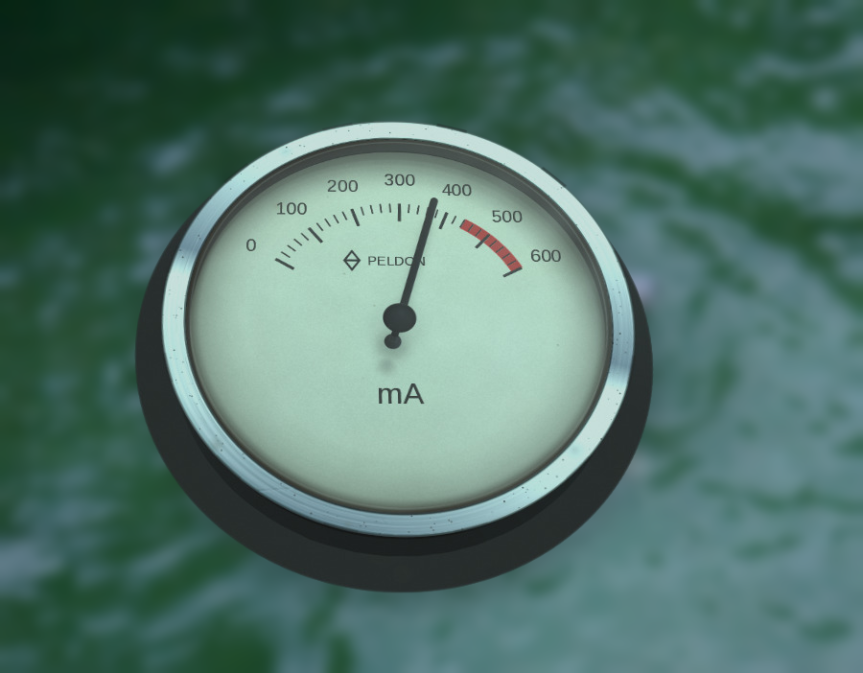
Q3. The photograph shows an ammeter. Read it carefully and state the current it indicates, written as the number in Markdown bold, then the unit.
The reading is **370** mA
